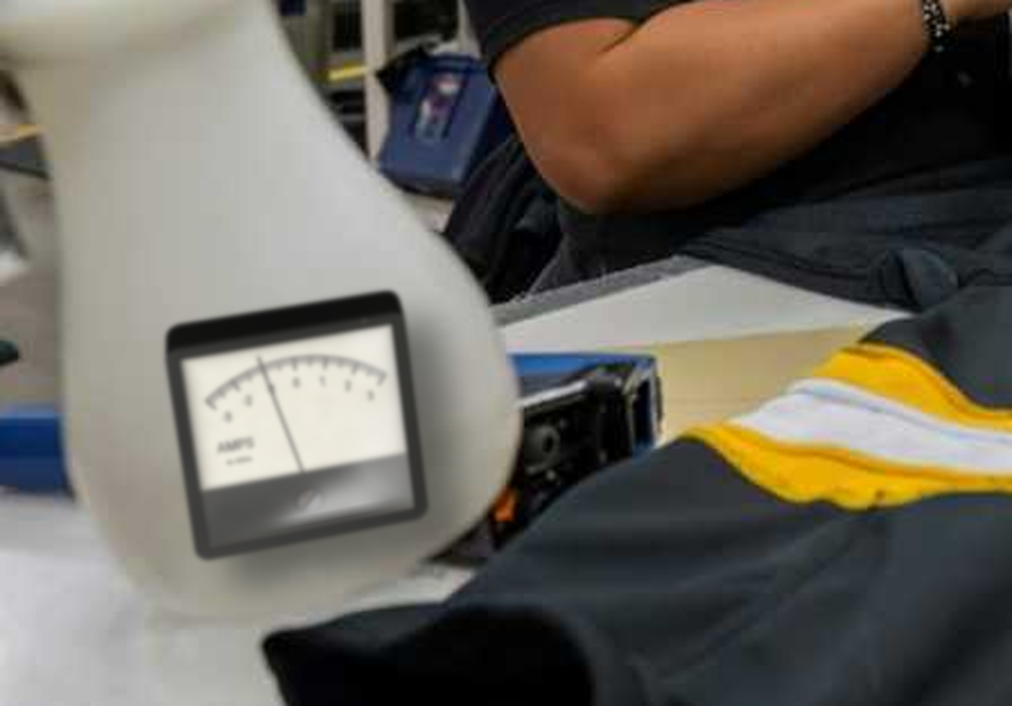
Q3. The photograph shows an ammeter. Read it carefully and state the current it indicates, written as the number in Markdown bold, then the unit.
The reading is **-1** A
